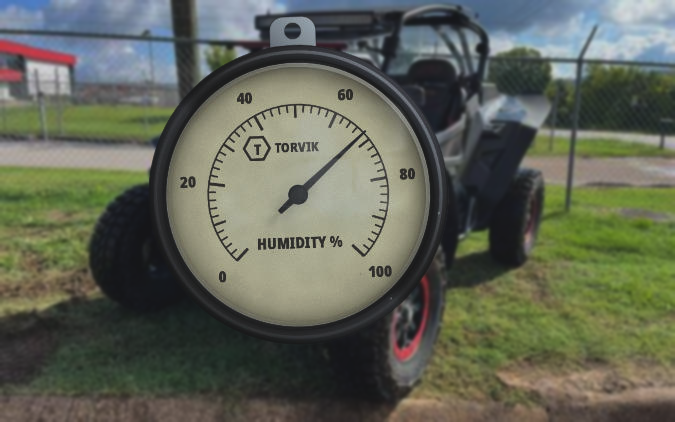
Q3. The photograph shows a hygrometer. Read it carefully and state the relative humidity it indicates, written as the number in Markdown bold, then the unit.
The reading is **68** %
